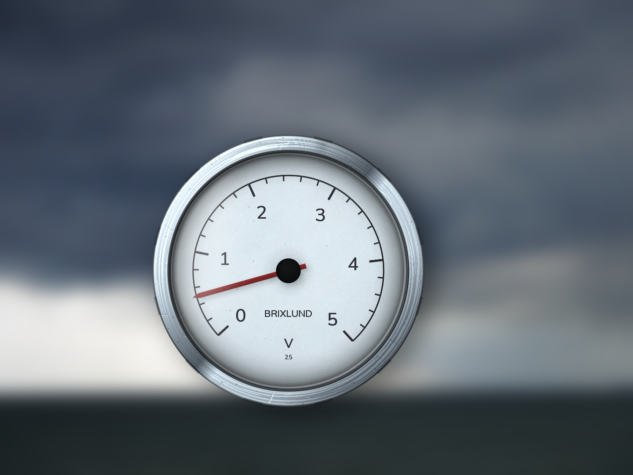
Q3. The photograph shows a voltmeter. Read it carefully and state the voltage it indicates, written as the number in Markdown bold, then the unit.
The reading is **0.5** V
